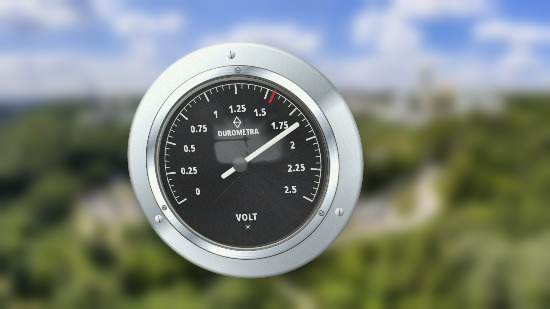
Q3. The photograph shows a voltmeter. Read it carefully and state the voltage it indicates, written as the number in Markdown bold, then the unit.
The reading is **1.85** V
